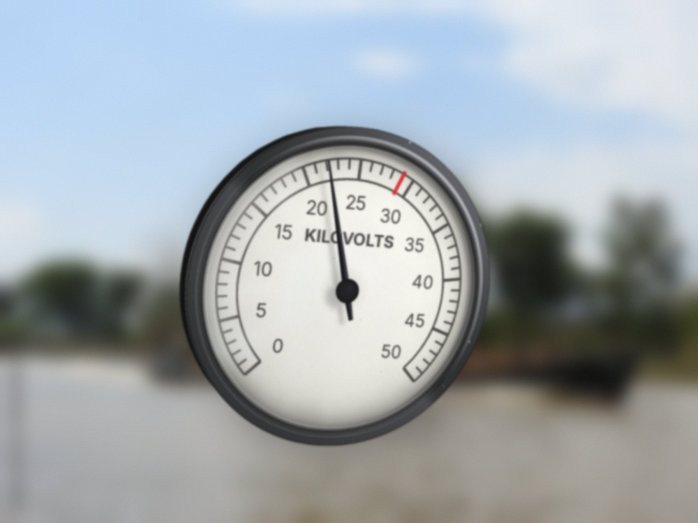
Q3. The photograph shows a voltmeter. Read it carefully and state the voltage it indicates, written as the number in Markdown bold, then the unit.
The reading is **22** kV
